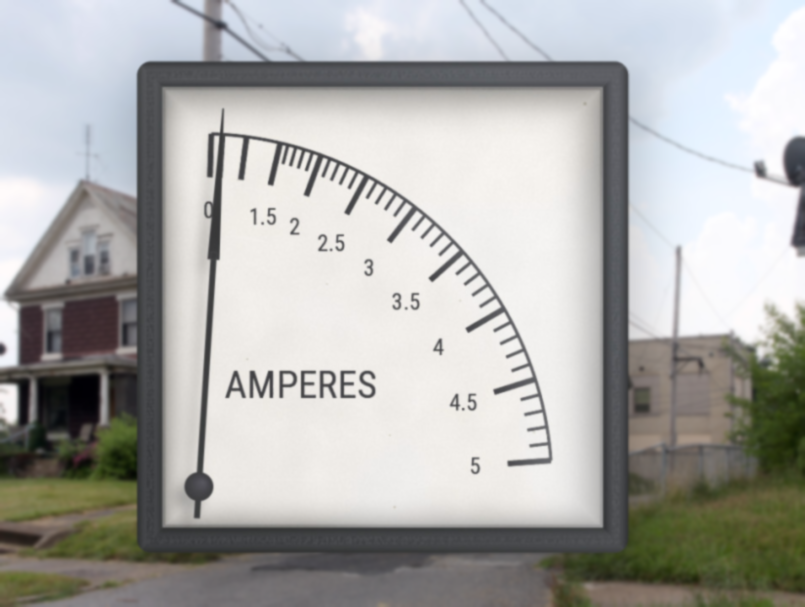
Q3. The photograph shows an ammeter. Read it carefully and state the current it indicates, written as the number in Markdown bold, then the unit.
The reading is **0.5** A
